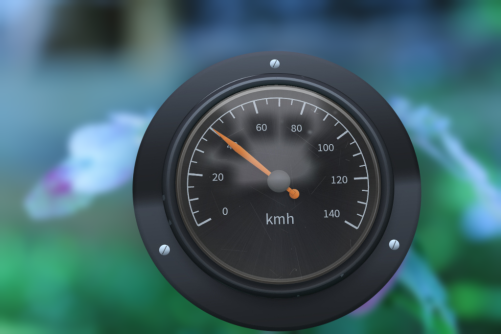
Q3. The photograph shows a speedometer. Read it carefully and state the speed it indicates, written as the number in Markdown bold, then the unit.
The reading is **40** km/h
